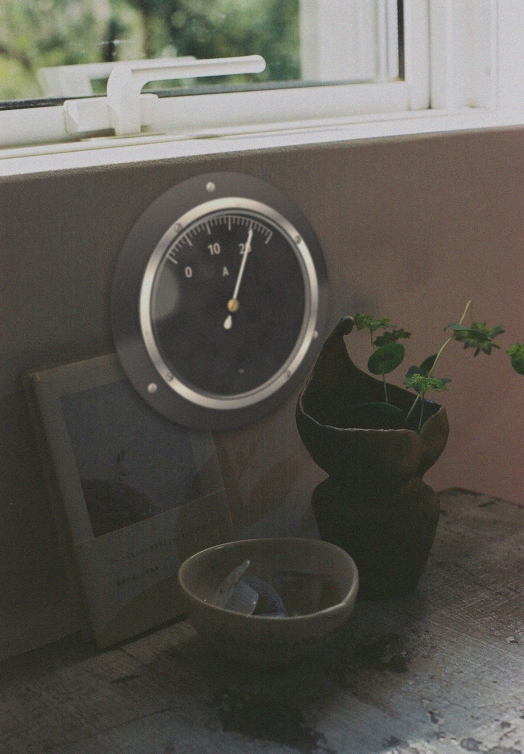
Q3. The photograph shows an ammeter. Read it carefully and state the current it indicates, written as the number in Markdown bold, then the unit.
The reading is **20** A
